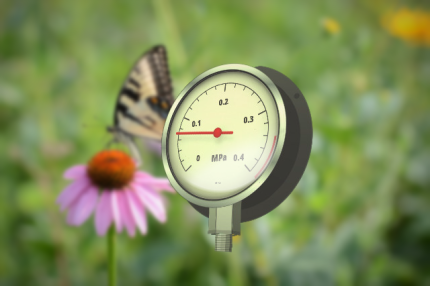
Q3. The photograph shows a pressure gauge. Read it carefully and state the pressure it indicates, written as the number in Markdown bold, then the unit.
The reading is **0.07** MPa
